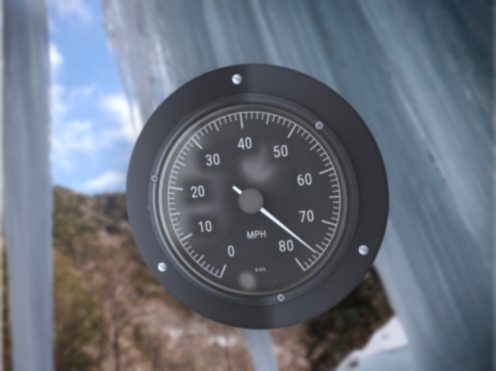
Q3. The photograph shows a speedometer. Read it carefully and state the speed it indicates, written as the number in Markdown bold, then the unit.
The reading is **76** mph
